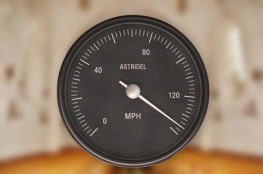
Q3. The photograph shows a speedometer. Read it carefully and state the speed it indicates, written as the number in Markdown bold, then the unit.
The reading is **136** mph
